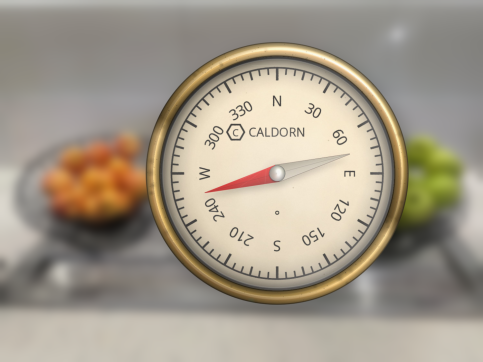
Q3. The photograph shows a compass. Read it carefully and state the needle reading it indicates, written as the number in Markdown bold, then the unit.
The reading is **255** °
